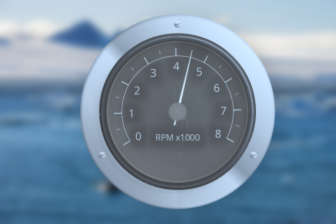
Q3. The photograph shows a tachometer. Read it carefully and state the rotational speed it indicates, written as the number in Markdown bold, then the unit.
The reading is **4500** rpm
